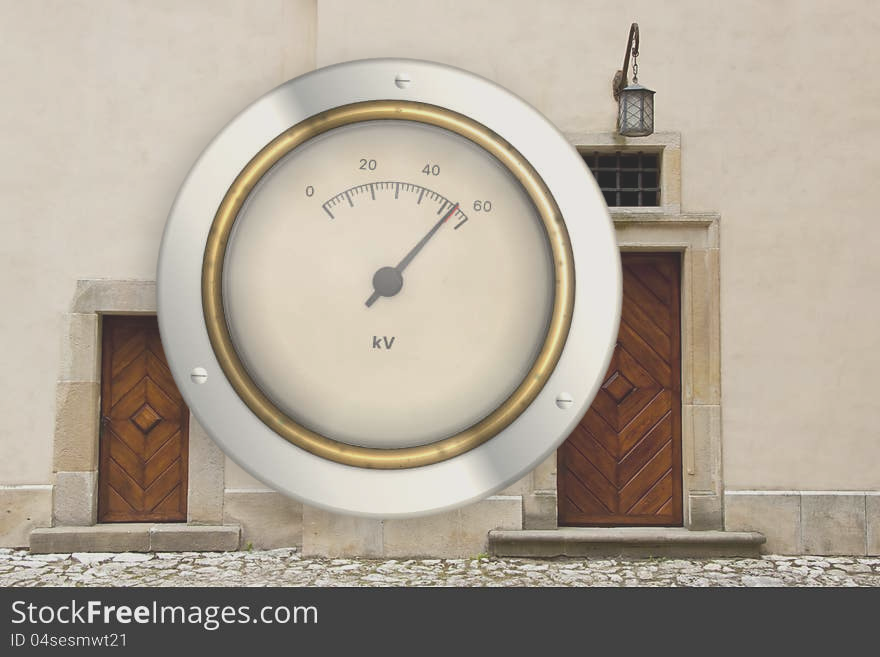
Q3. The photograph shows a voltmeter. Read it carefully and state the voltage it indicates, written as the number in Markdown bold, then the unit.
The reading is **54** kV
